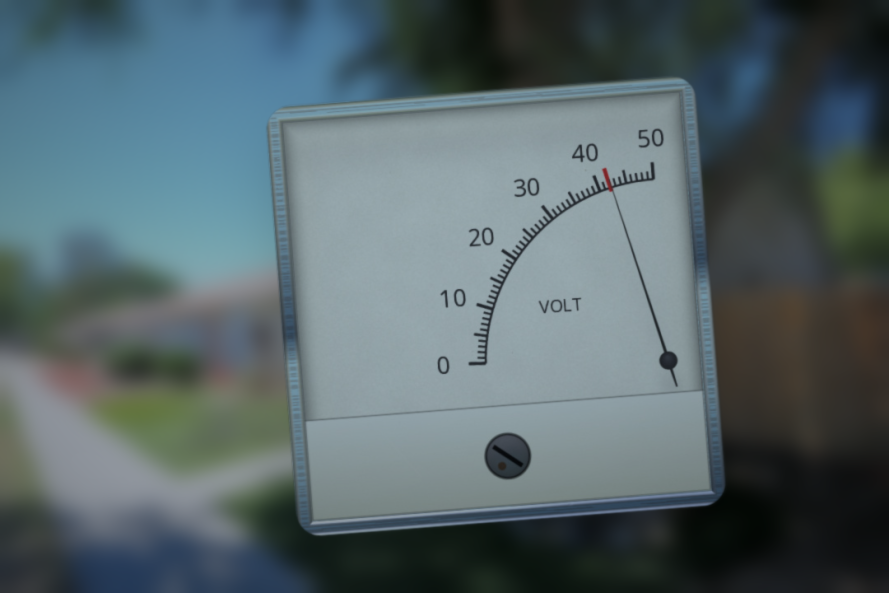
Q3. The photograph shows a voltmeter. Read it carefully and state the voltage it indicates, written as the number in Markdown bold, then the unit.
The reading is **42** V
